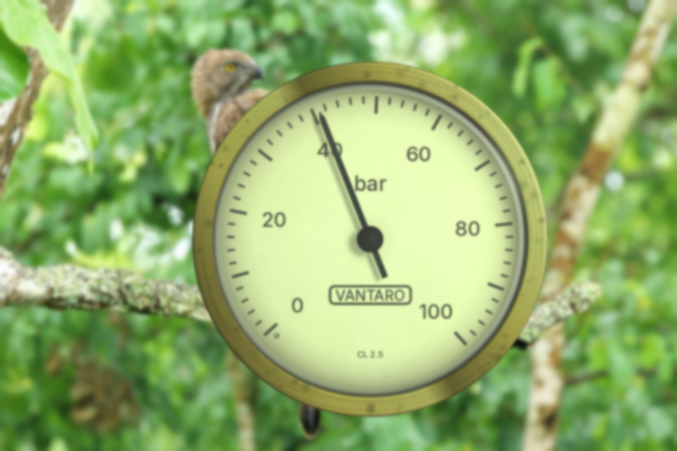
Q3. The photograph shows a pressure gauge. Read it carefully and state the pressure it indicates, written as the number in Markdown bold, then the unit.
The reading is **41** bar
